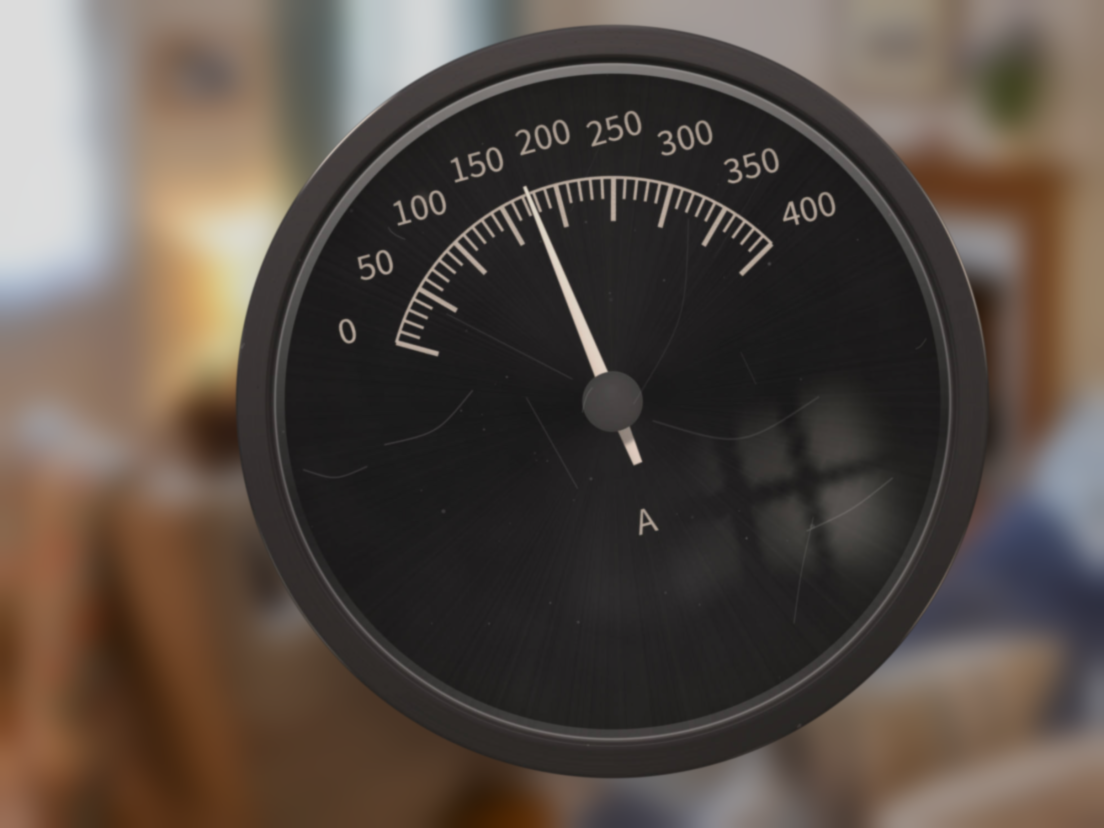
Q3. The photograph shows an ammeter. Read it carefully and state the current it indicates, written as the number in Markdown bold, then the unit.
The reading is **175** A
